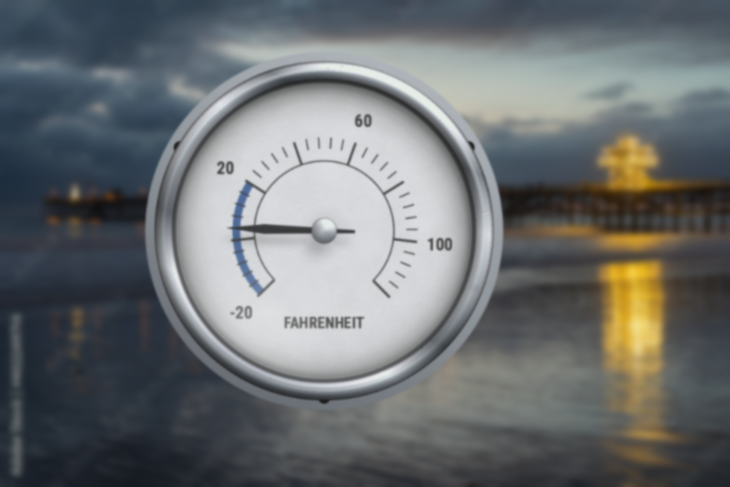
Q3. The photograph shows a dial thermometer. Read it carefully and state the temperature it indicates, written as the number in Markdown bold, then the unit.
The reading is **4** °F
